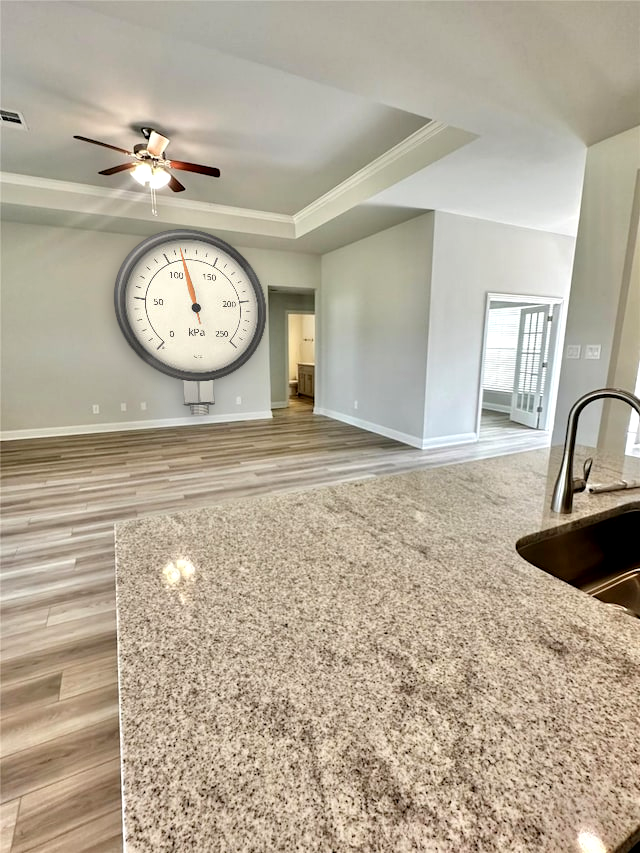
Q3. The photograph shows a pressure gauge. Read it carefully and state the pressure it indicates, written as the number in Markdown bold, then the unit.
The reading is **115** kPa
